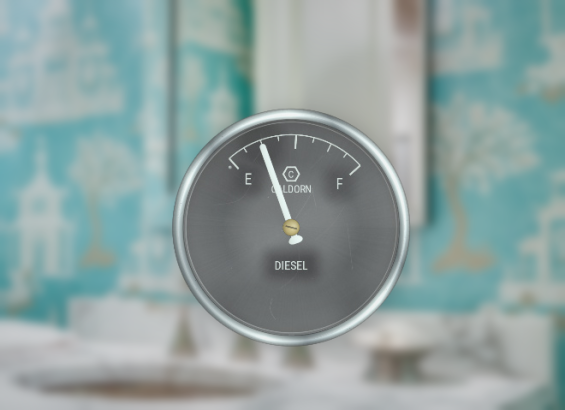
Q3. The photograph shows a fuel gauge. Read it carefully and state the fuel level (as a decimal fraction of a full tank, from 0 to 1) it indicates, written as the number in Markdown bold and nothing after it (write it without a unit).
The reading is **0.25**
